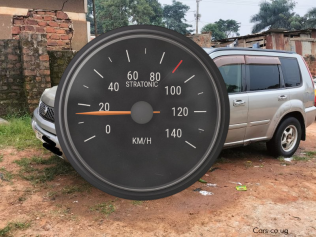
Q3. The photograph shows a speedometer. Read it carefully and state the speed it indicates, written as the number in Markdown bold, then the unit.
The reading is **15** km/h
